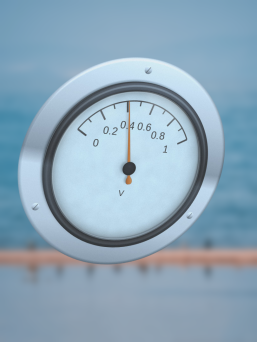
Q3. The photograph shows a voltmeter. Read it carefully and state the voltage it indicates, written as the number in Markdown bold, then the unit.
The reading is **0.4** V
